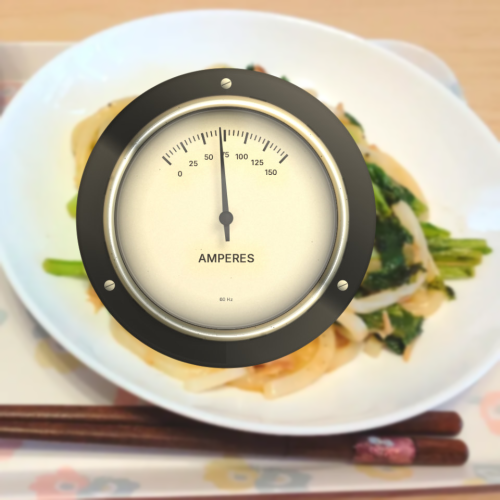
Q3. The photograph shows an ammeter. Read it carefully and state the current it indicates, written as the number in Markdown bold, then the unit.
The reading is **70** A
